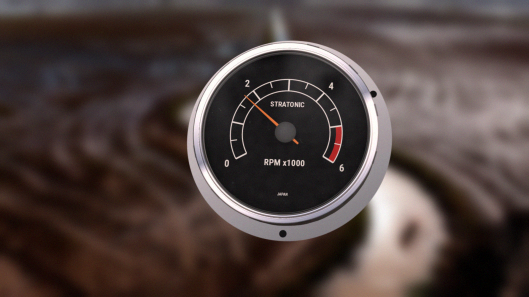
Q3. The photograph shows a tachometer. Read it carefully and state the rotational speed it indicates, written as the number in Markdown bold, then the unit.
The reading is **1750** rpm
